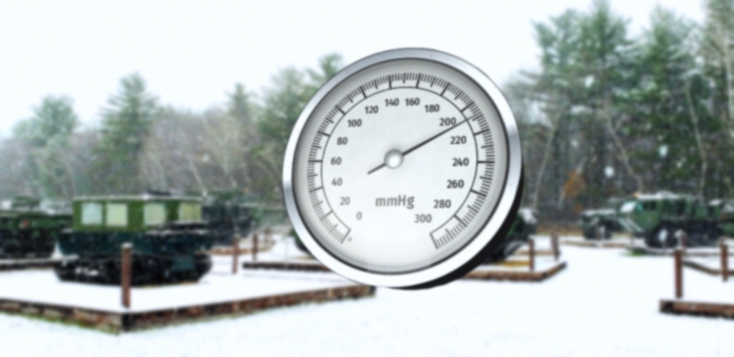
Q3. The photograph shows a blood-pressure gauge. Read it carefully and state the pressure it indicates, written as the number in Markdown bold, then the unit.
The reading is **210** mmHg
